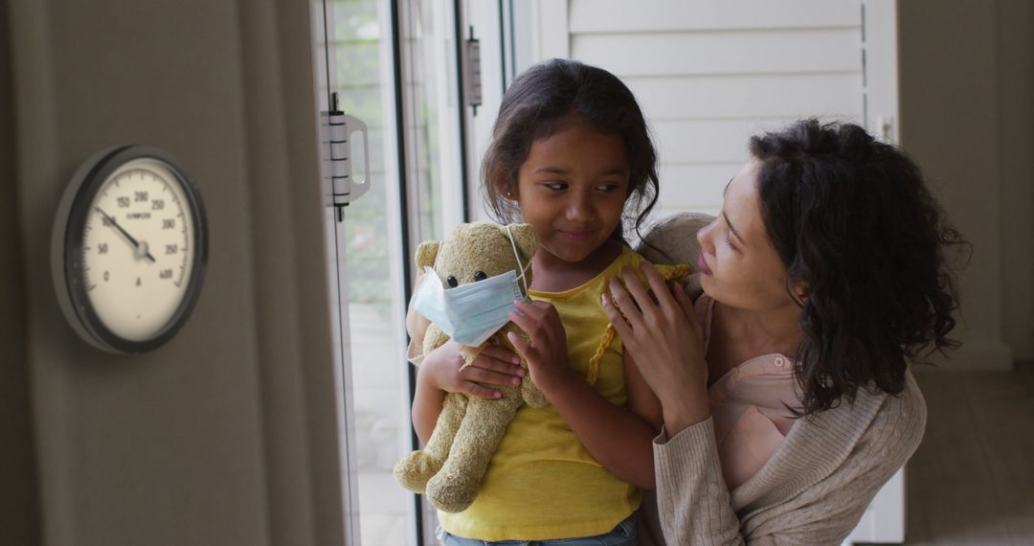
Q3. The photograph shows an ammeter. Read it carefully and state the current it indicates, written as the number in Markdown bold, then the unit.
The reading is **100** A
